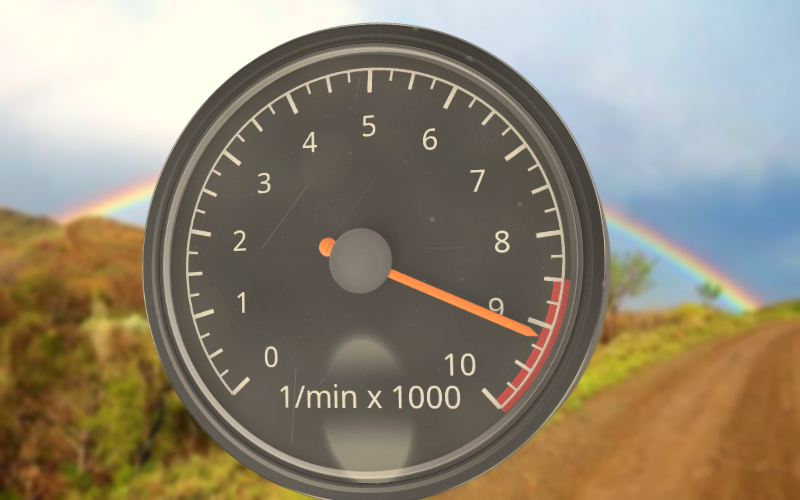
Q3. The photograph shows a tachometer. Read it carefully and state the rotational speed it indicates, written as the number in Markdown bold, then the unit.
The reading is **9125** rpm
